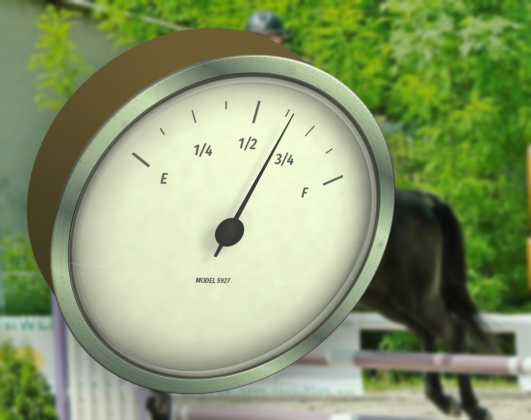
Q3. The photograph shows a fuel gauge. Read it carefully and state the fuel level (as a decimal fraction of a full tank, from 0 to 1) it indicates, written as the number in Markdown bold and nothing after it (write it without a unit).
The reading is **0.625**
